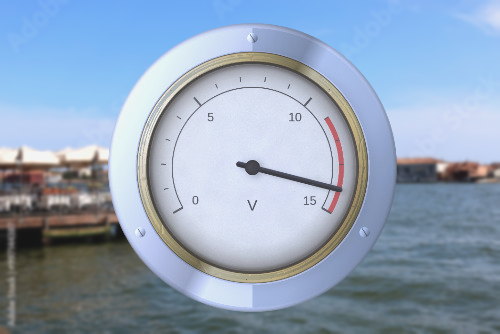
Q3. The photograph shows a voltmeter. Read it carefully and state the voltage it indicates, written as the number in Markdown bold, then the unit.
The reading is **14** V
